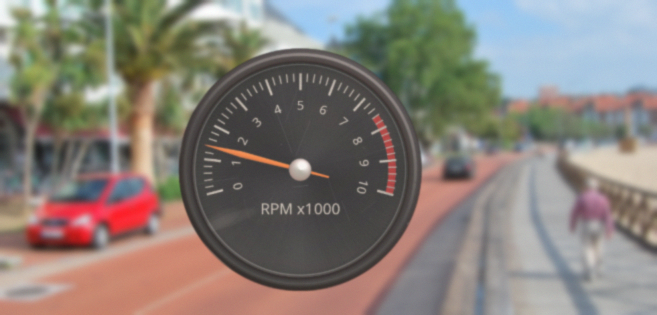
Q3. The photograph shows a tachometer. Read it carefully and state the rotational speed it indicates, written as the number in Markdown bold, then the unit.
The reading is **1400** rpm
